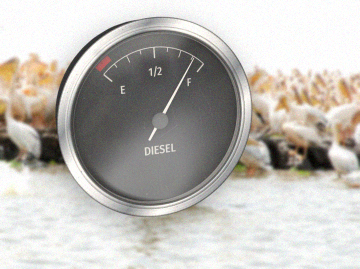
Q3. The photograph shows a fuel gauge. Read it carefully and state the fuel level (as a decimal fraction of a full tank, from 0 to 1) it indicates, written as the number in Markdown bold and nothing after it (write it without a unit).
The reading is **0.875**
